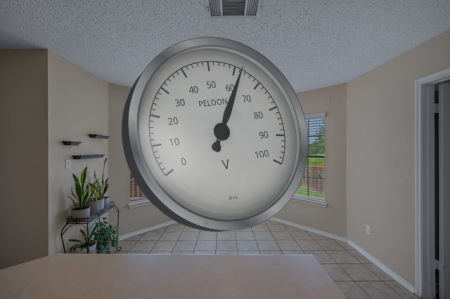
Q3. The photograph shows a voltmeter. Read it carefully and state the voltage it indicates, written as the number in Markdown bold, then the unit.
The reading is **62** V
